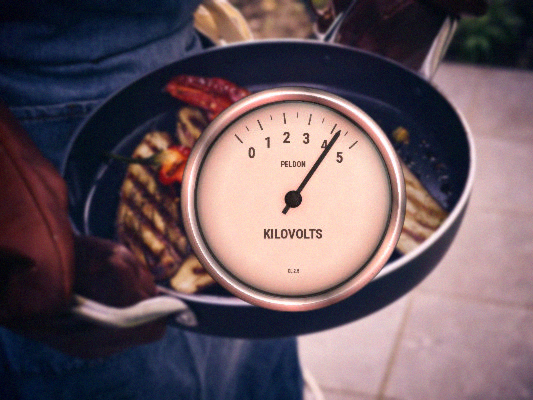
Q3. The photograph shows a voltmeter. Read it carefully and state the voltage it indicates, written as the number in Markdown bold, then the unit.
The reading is **4.25** kV
